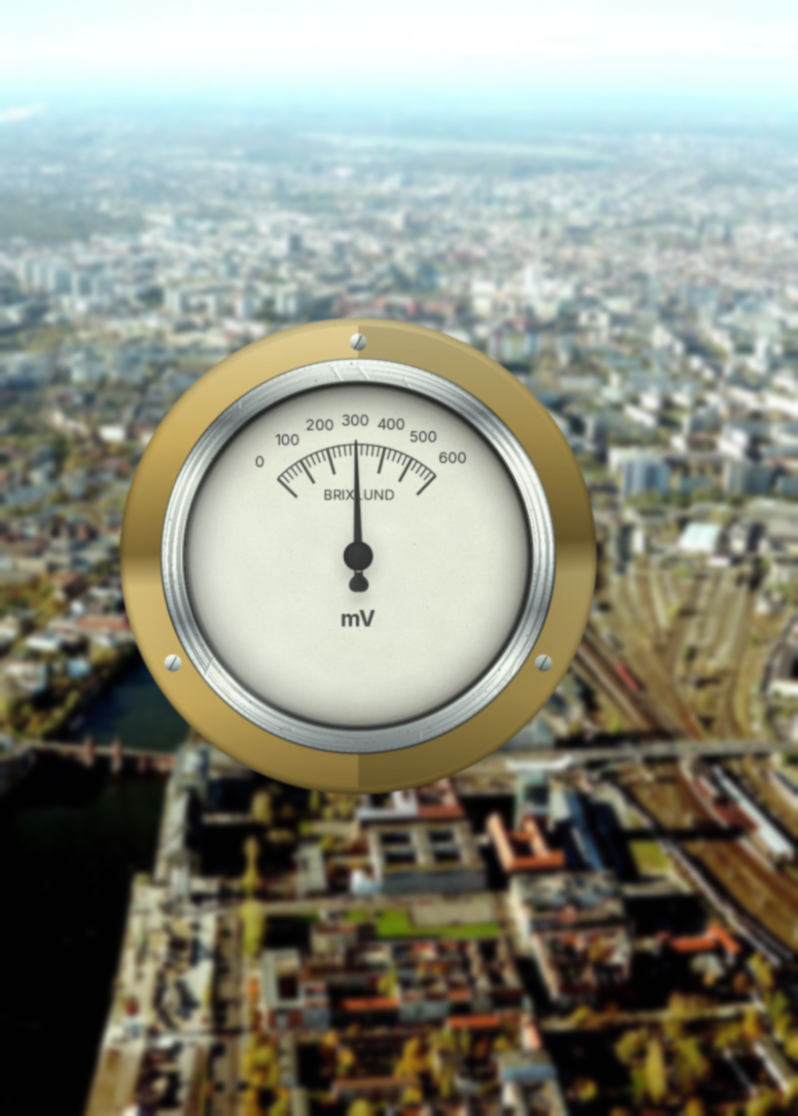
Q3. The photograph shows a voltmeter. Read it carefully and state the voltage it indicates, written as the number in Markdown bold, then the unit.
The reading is **300** mV
